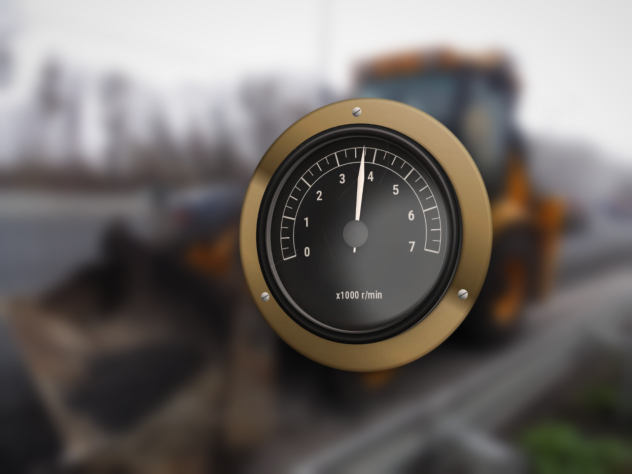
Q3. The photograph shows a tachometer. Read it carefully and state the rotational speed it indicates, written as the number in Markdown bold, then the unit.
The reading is **3750** rpm
